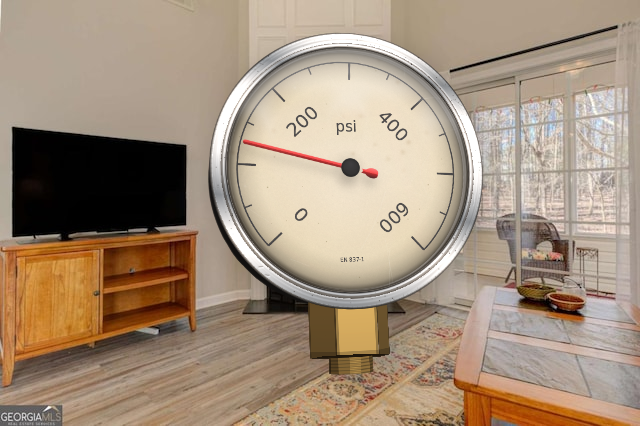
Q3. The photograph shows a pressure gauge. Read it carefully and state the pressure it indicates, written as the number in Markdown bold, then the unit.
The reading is **125** psi
